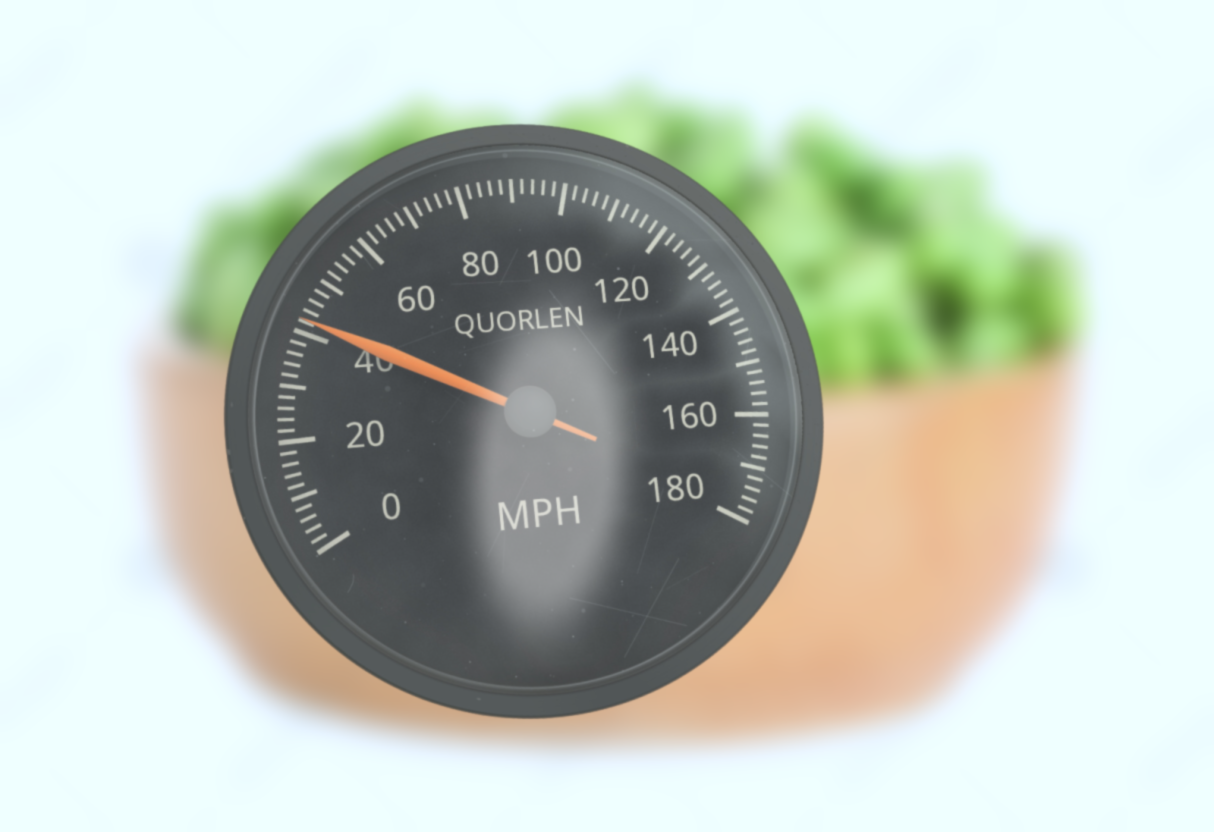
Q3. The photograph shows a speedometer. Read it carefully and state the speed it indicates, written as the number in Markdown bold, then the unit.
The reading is **42** mph
